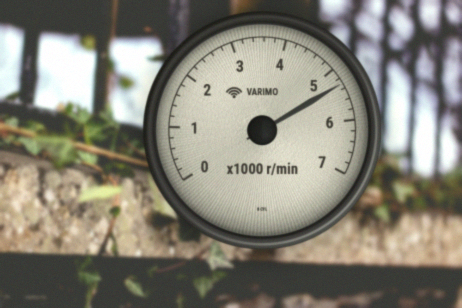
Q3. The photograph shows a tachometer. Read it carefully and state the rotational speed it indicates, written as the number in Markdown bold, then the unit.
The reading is **5300** rpm
